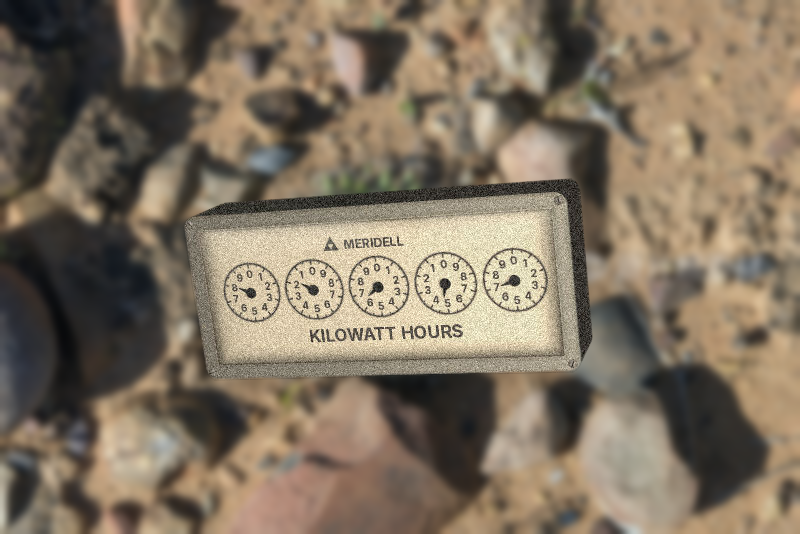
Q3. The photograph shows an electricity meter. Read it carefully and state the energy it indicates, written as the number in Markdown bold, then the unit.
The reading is **81647** kWh
